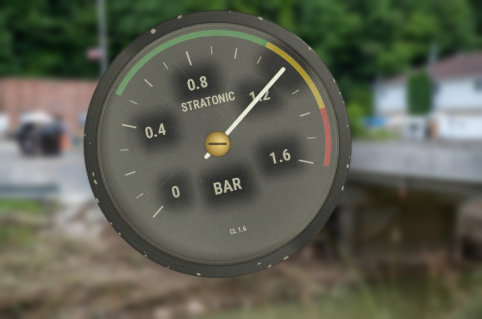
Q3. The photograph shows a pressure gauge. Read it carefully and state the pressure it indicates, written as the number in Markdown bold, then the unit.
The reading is **1.2** bar
